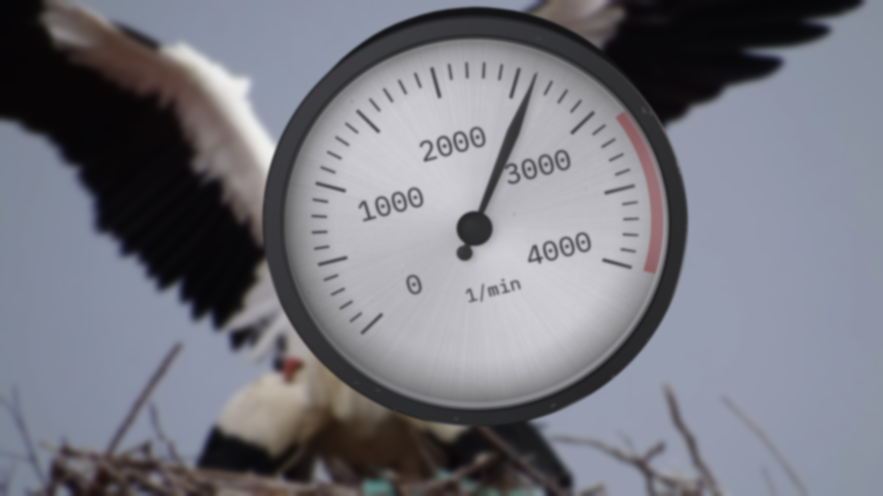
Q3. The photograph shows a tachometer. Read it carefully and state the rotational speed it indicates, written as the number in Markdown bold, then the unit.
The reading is **2600** rpm
